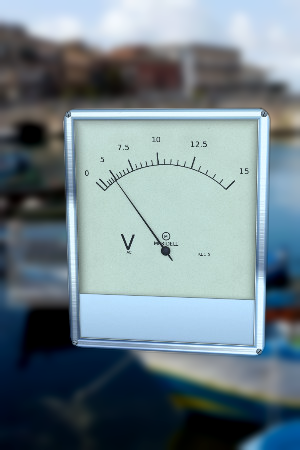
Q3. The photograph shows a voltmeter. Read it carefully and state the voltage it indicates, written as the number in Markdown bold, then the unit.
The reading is **5** V
